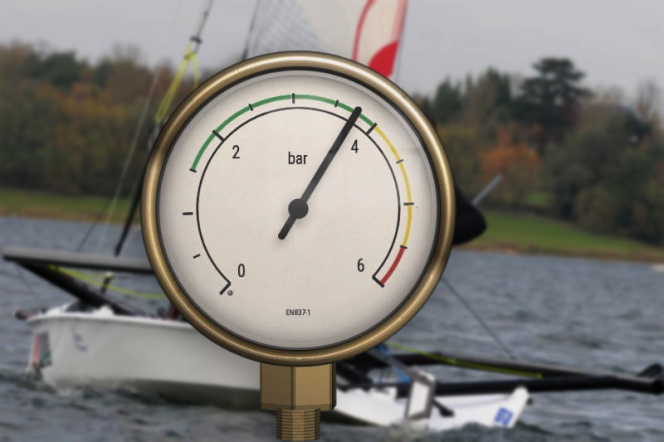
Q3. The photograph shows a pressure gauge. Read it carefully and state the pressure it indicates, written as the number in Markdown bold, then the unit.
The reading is **3.75** bar
